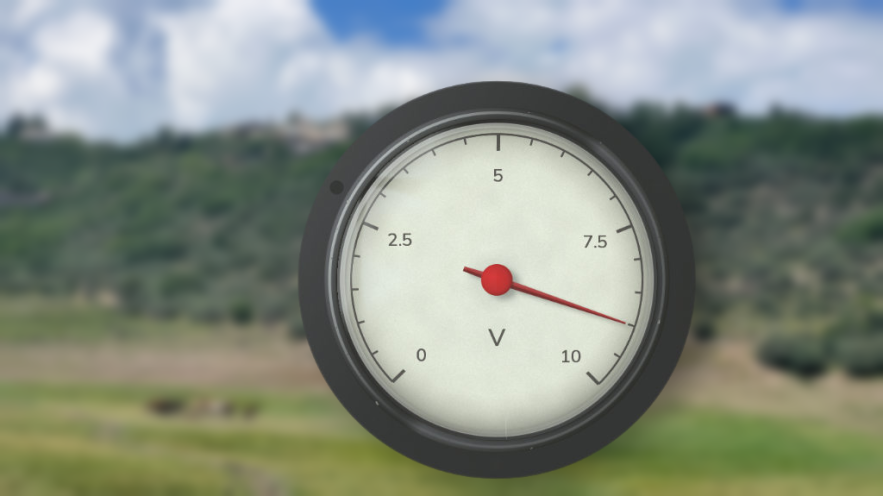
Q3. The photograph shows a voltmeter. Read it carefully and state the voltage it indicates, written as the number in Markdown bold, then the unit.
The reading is **9** V
